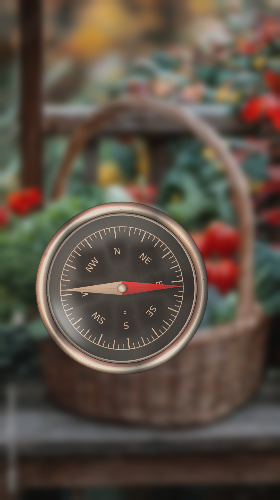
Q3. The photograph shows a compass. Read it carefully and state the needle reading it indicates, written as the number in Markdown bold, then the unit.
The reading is **95** °
